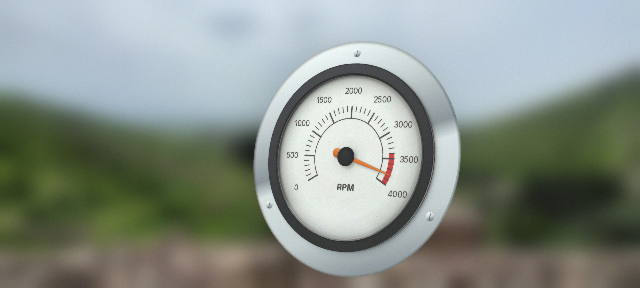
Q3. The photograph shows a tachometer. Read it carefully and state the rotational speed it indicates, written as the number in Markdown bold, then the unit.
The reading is **3800** rpm
